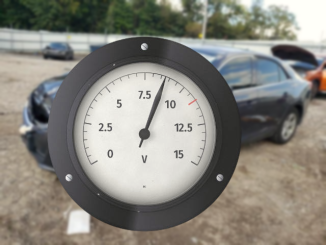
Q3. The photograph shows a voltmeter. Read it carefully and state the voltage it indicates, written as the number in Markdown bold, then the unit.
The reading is **8.75** V
